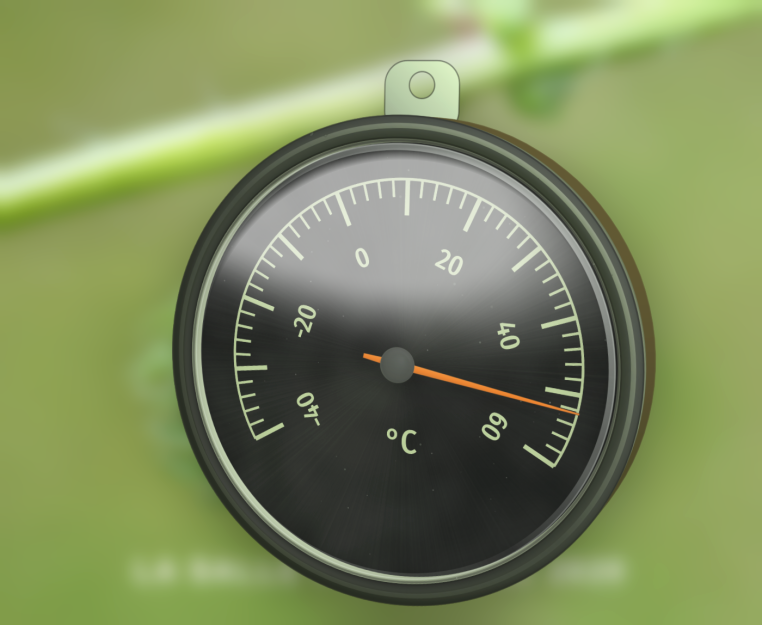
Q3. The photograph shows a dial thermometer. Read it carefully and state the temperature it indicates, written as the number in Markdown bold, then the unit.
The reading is **52** °C
